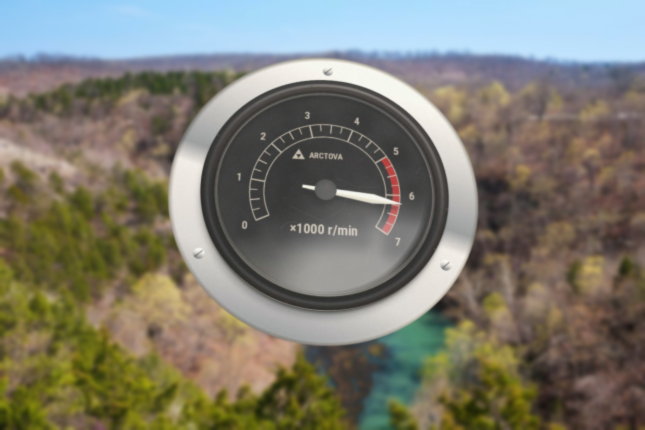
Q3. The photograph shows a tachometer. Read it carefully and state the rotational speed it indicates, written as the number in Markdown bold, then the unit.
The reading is **6250** rpm
